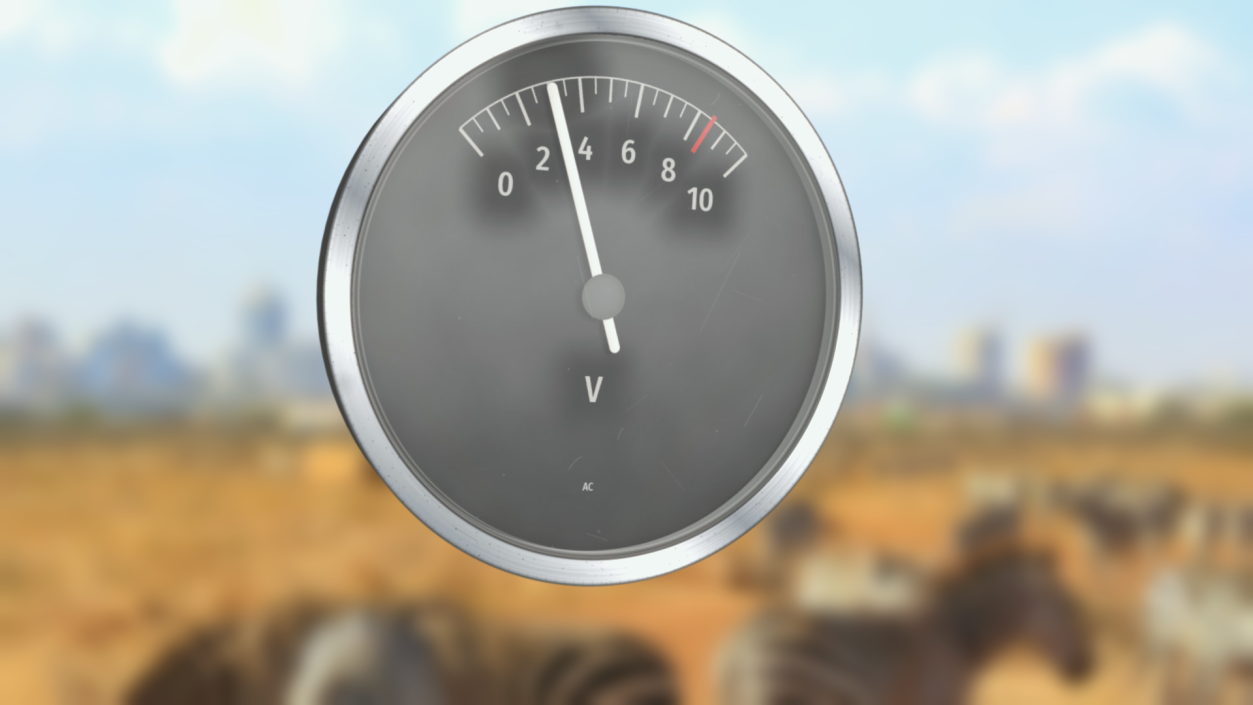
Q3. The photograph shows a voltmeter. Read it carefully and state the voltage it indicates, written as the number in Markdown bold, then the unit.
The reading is **3** V
